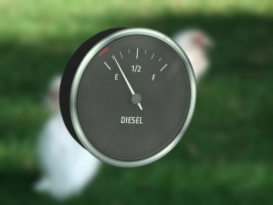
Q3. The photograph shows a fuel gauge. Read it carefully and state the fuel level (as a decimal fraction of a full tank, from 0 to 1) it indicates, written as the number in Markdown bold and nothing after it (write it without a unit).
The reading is **0.125**
